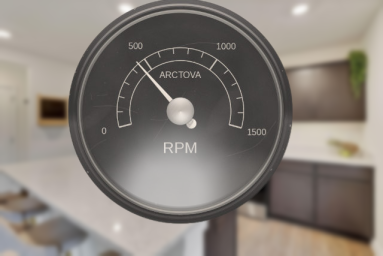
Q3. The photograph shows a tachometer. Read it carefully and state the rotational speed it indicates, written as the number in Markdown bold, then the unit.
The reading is **450** rpm
